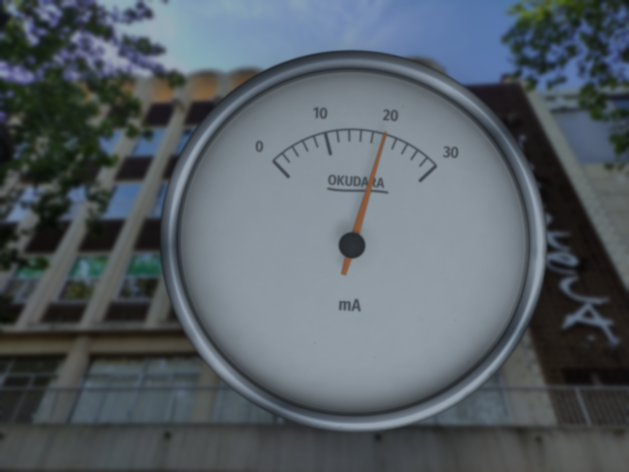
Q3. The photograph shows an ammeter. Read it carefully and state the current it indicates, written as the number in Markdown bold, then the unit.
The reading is **20** mA
